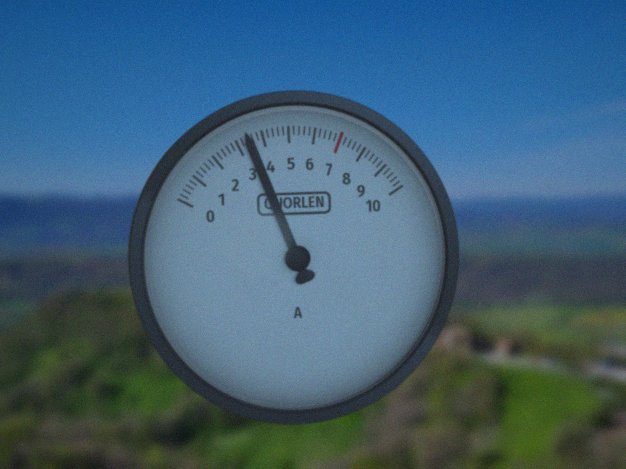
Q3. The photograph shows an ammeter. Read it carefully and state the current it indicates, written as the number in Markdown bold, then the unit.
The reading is **3.4** A
